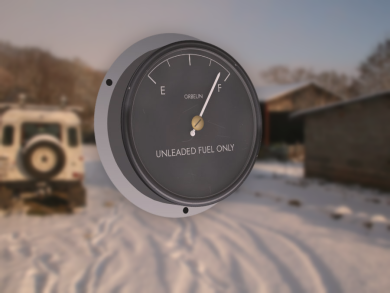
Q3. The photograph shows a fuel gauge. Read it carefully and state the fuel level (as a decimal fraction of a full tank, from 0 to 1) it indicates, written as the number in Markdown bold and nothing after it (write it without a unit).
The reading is **0.875**
